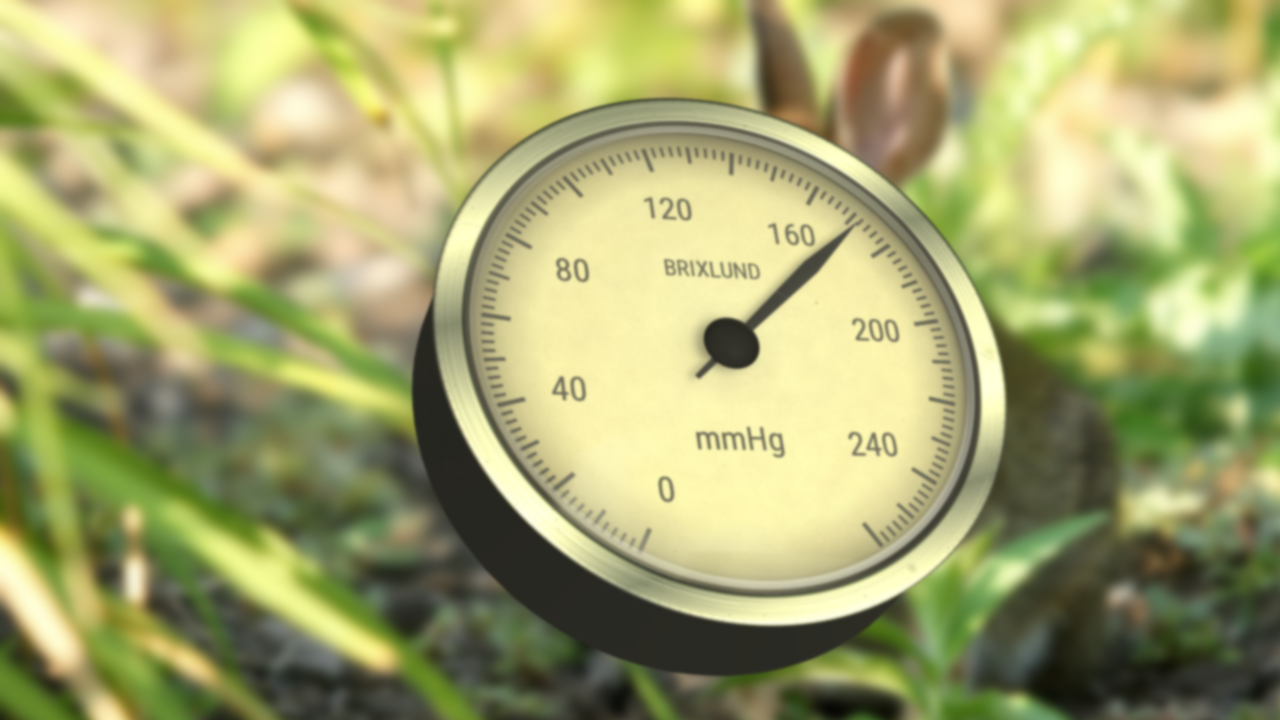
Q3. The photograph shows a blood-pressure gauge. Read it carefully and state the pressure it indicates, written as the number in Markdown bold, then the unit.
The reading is **172** mmHg
